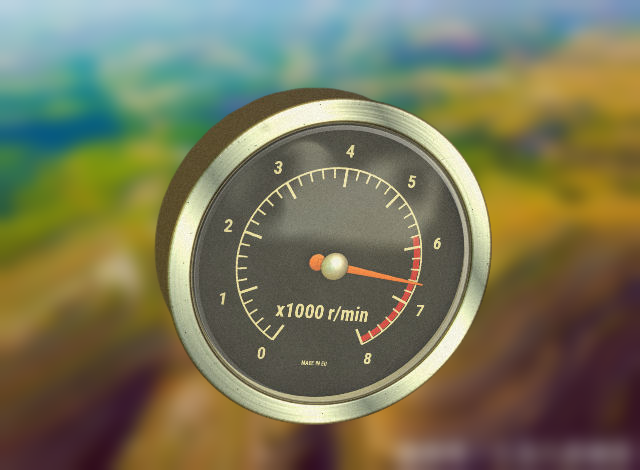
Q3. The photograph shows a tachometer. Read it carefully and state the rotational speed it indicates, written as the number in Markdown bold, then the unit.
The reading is **6600** rpm
